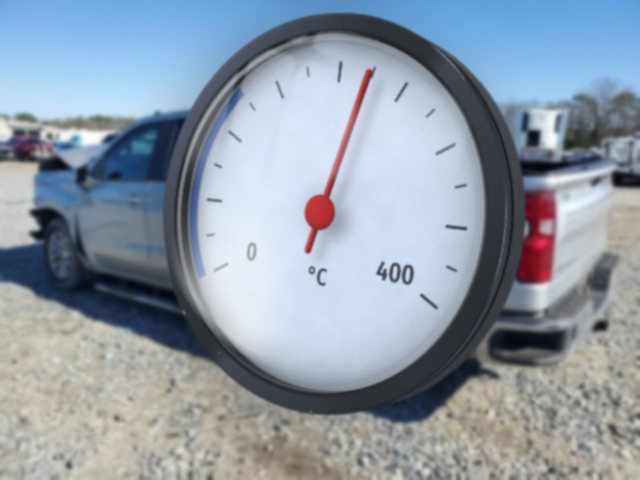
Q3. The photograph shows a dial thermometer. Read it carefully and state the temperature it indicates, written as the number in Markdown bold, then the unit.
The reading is **225** °C
